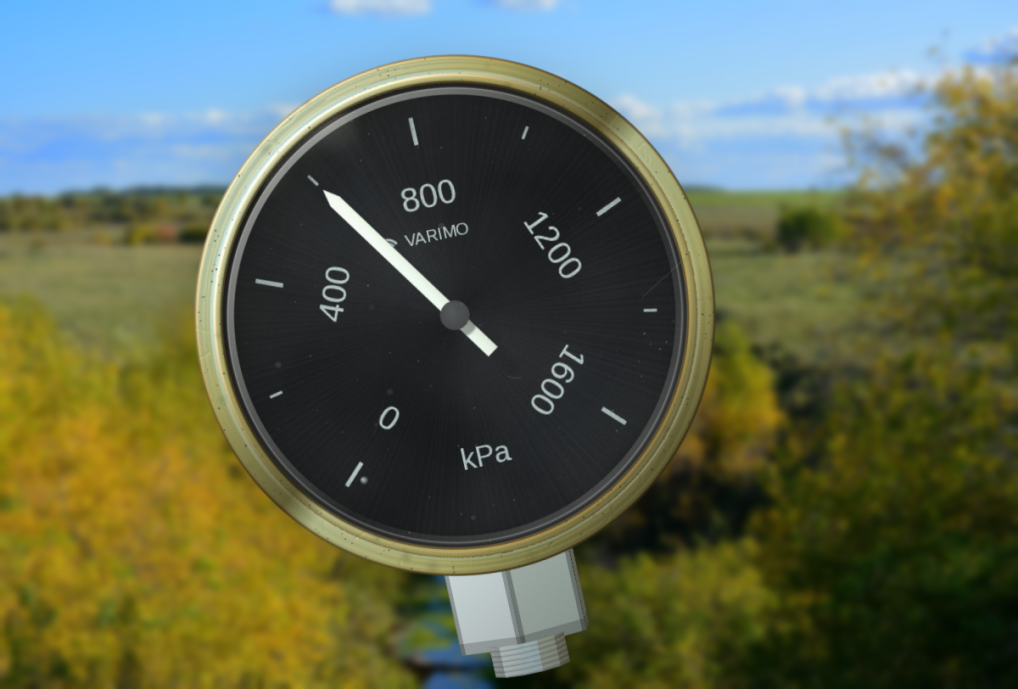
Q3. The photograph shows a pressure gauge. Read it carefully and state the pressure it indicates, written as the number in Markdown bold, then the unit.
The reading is **600** kPa
